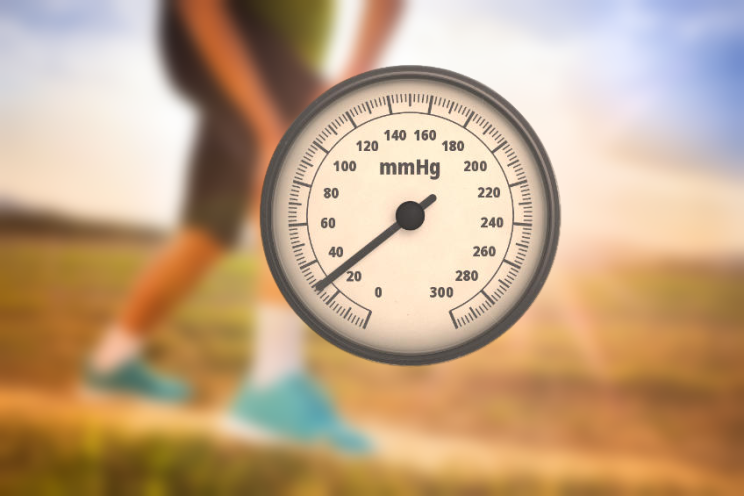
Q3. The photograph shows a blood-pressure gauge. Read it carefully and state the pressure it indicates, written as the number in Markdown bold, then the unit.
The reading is **28** mmHg
